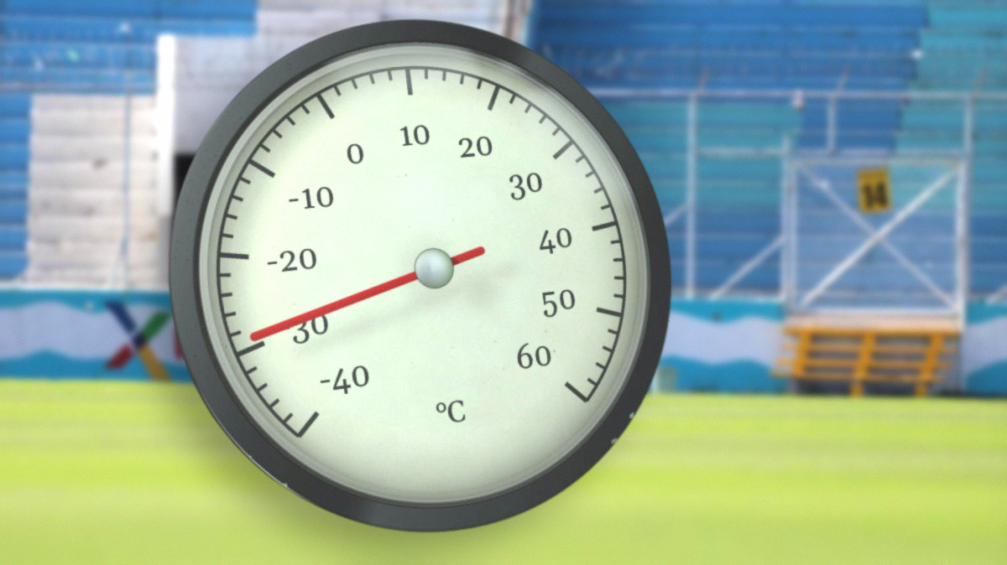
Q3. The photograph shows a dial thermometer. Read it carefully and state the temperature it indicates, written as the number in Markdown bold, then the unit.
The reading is **-29** °C
